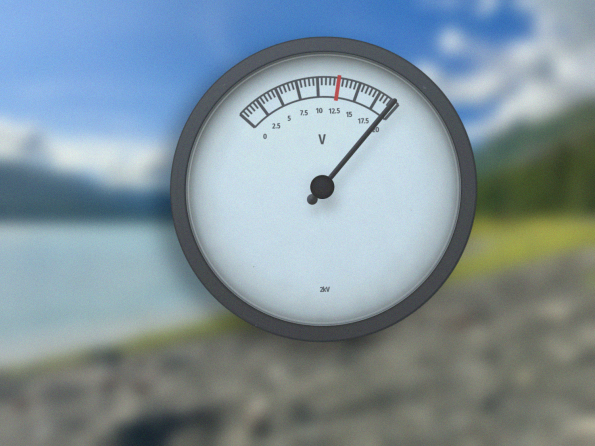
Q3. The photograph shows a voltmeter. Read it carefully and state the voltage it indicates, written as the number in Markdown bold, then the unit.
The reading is **19.5** V
